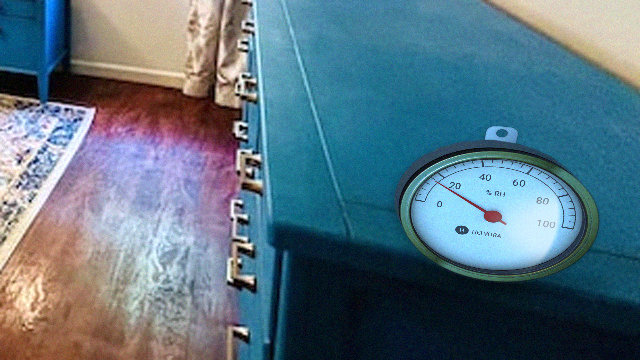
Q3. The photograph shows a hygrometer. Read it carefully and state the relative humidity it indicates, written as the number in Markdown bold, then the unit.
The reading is **16** %
